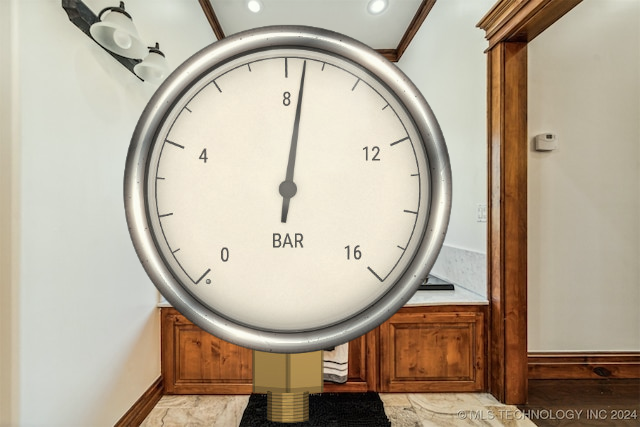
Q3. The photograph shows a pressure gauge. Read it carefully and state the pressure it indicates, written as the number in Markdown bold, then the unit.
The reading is **8.5** bar
